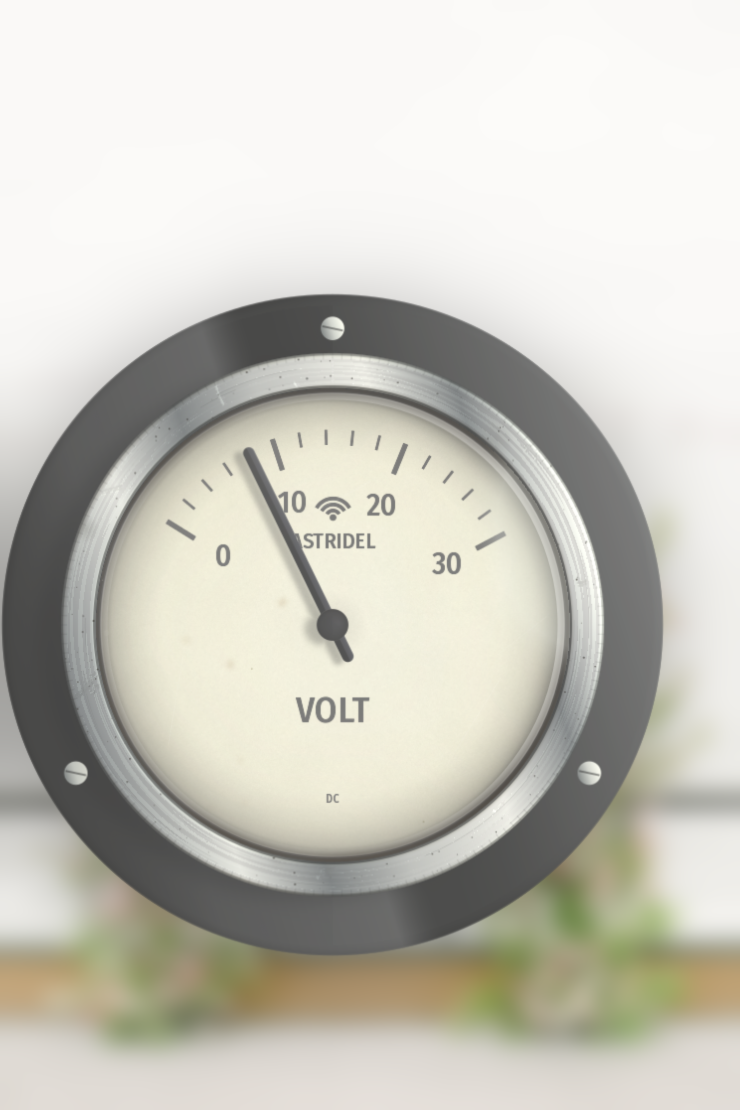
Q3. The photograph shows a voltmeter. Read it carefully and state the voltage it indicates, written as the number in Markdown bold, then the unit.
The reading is **8** V
